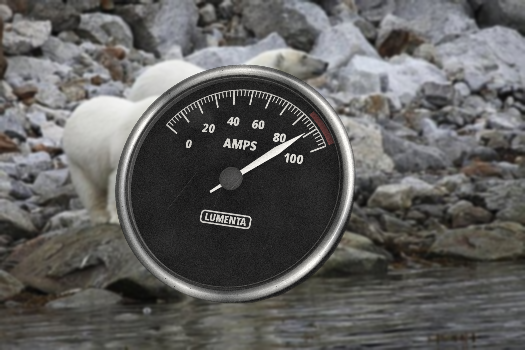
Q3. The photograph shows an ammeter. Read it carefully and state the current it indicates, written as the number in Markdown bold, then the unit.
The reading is **90** A
